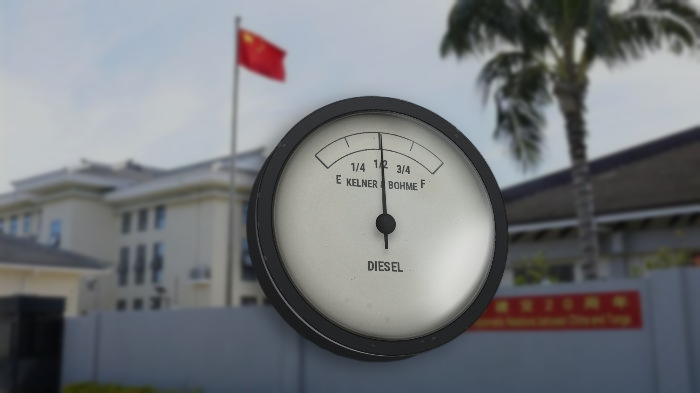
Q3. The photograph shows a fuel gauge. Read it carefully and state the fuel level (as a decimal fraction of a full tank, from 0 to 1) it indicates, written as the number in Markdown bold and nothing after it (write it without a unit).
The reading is **0.5**
